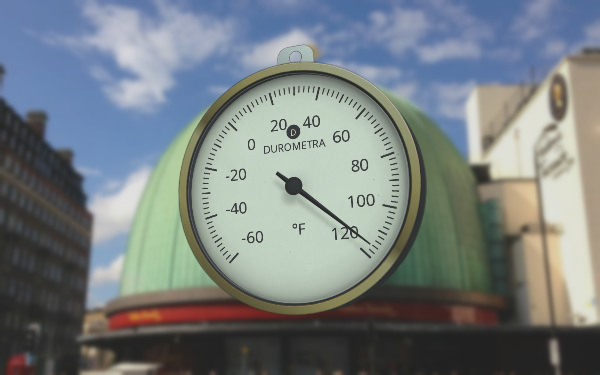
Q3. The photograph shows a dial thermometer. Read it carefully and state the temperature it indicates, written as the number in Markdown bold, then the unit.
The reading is **116** °F
